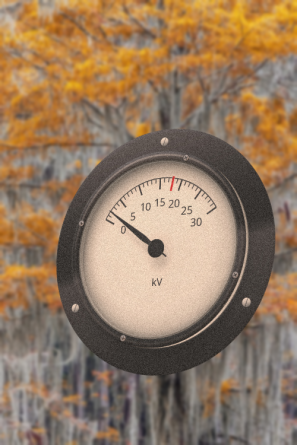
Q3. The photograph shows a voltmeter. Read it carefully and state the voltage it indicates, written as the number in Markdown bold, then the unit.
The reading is **2** kV
